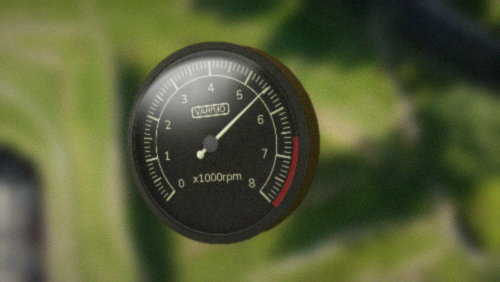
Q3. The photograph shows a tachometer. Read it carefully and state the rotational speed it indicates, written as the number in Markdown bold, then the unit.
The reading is **5500** rpm
